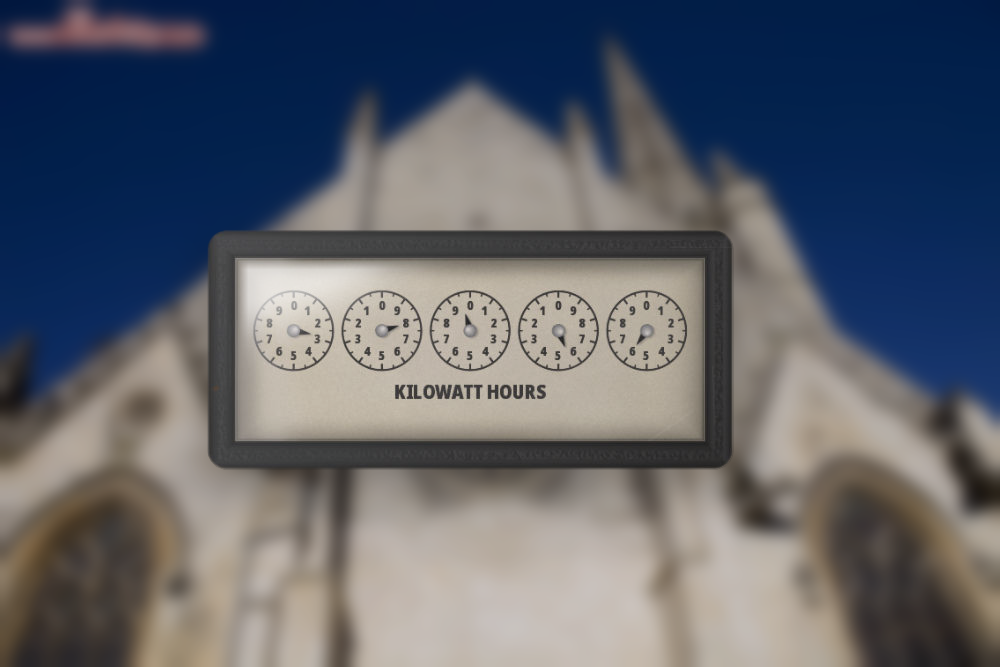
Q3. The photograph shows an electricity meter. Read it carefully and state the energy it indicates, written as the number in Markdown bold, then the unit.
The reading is **27956** kWh
